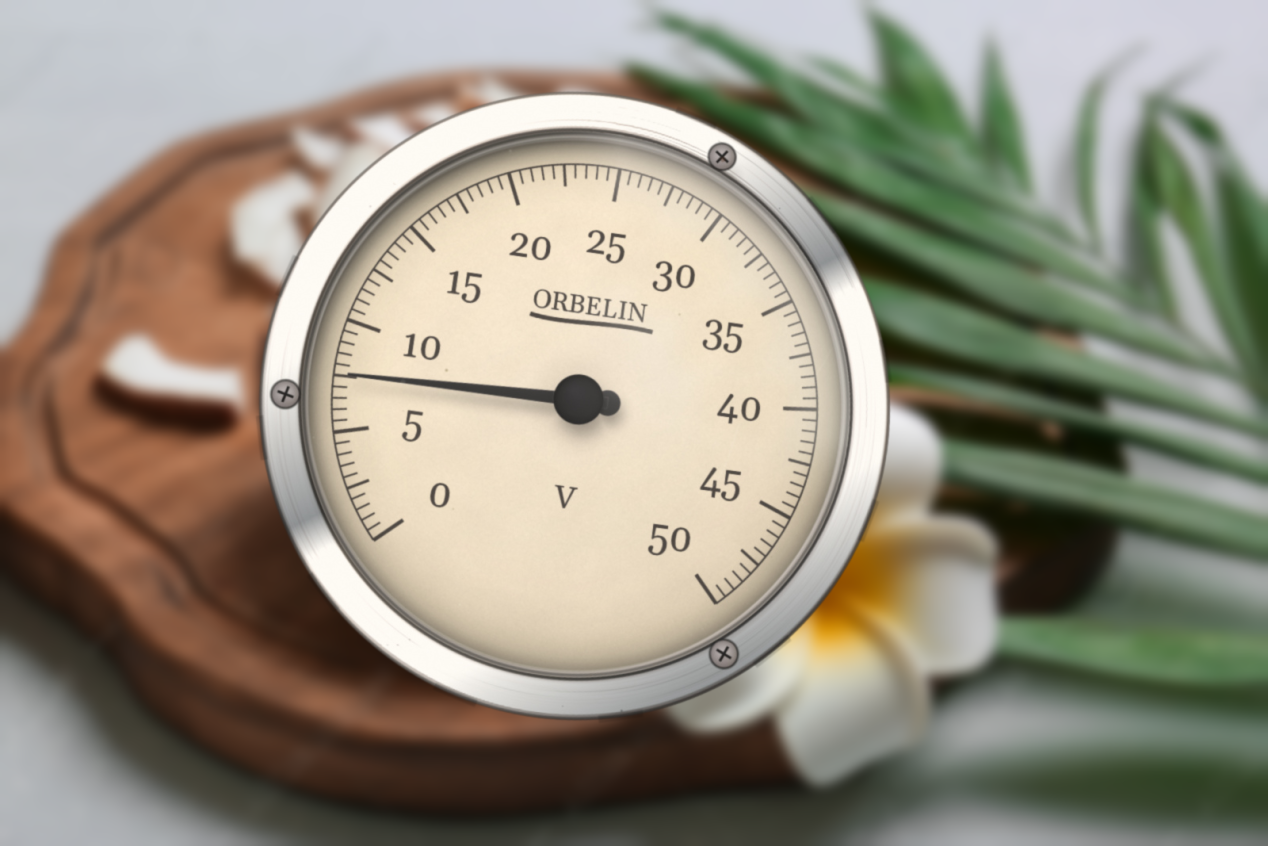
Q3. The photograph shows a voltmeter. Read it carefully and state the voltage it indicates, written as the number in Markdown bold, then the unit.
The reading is **7.5** V
